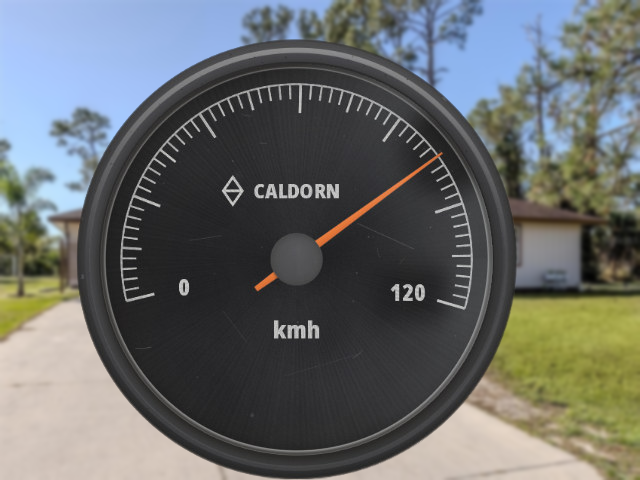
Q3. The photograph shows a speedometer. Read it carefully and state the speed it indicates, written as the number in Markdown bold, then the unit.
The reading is **90** km/h
